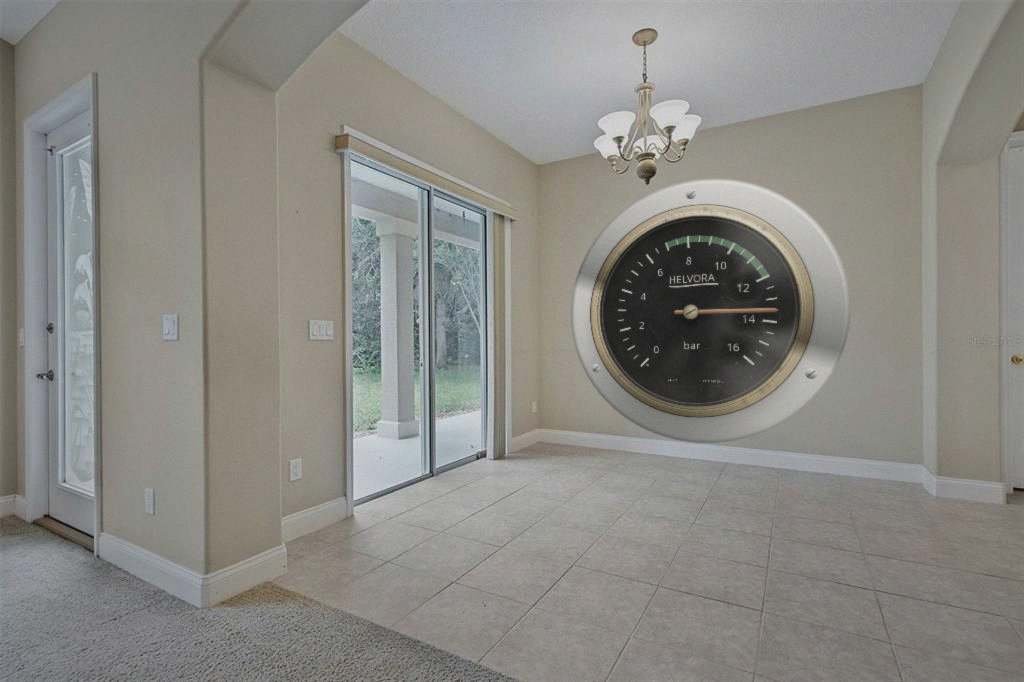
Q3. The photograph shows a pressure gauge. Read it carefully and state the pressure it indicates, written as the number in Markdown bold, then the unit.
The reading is **13.5** bar
